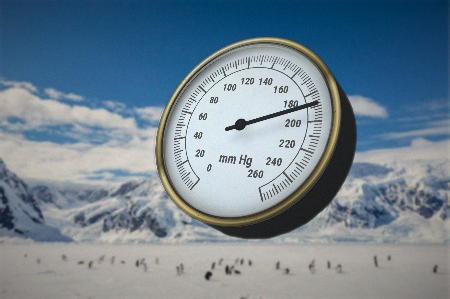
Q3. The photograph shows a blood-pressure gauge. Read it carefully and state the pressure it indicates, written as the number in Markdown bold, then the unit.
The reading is **190** mmHg
